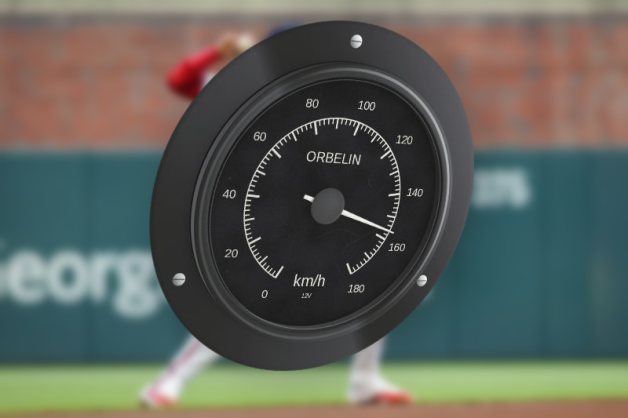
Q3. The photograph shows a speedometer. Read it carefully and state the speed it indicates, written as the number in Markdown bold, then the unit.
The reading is **156** km/h
